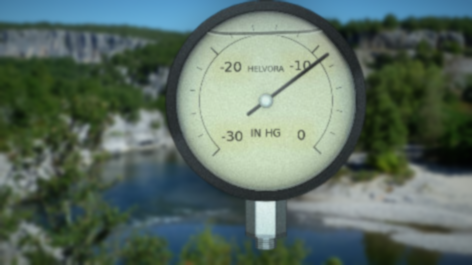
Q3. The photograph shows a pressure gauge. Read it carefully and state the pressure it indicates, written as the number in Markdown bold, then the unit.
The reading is **-9** inHg
